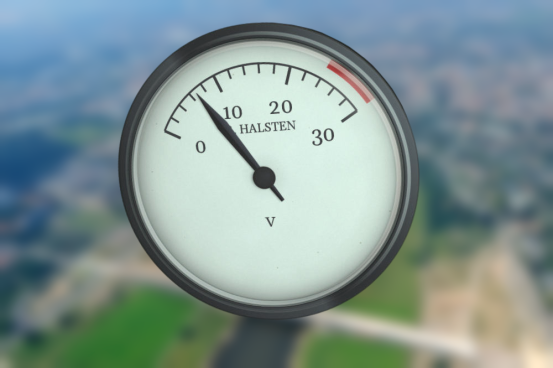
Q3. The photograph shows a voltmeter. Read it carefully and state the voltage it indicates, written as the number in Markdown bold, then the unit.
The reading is **7** V
